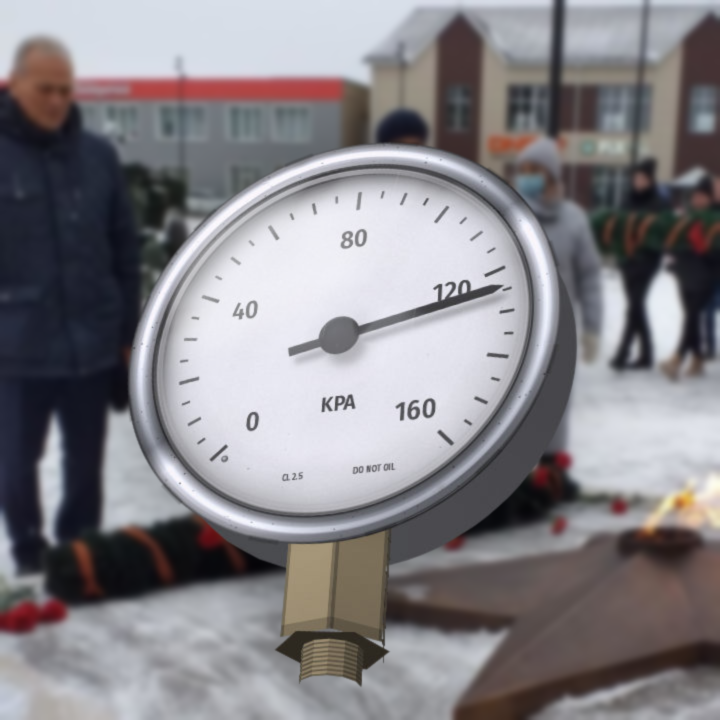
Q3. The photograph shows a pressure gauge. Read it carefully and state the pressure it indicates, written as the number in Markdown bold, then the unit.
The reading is **125** kPa
